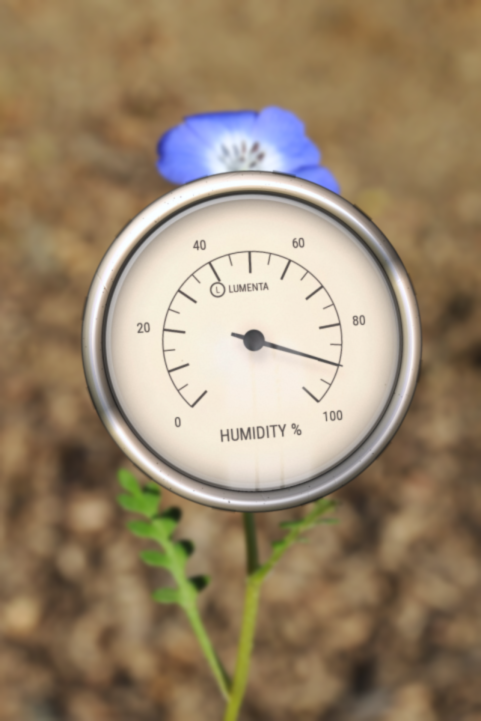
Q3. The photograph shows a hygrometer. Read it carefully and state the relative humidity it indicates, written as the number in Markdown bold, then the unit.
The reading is **90** %
